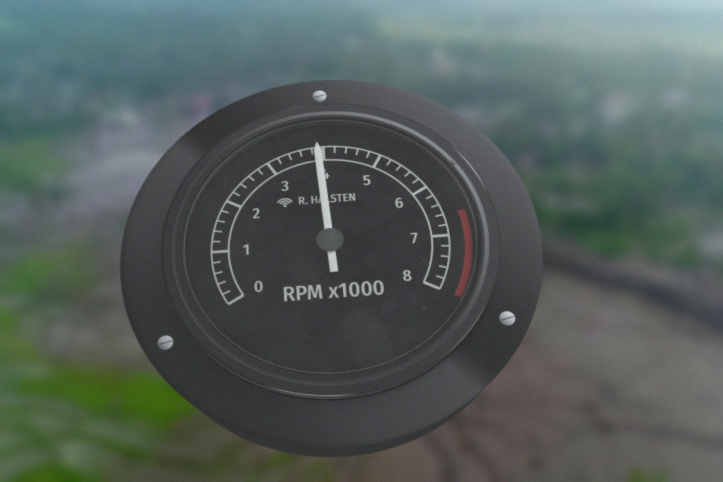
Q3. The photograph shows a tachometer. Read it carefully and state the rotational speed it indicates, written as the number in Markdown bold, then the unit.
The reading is **3900** rpm
